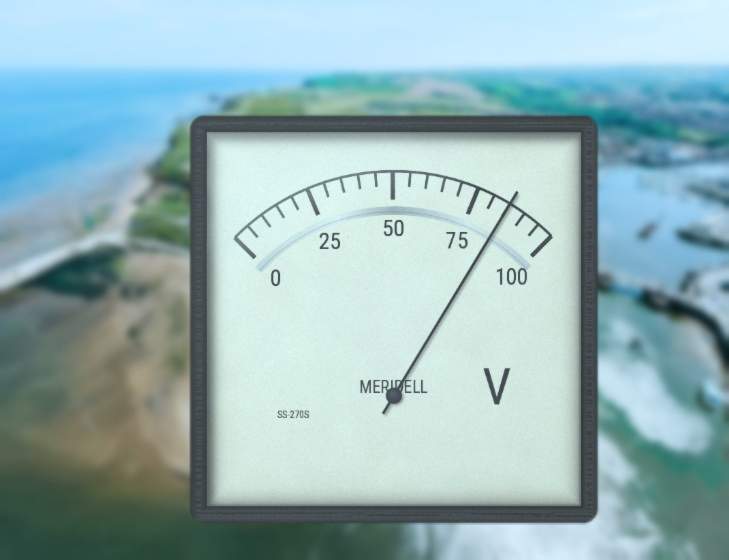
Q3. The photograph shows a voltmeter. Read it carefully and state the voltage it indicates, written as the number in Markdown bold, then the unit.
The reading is **85** V
